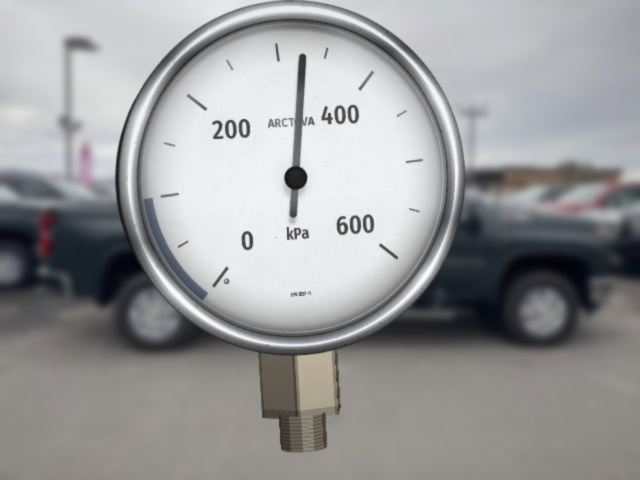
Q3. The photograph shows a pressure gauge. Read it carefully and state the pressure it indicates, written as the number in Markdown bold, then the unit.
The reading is **325** kPa
